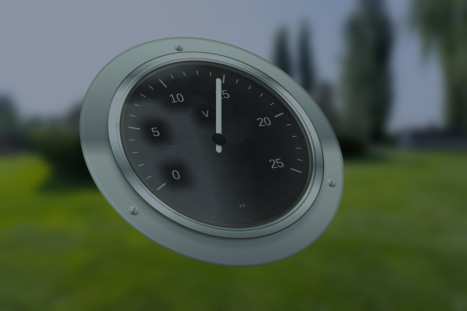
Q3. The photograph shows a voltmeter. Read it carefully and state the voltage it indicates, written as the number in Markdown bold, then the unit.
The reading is **14.5** V
